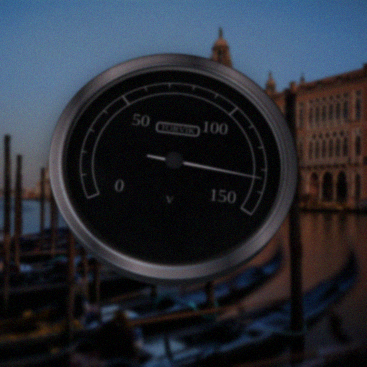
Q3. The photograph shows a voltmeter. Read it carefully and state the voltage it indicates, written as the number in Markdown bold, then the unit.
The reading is **135** V
